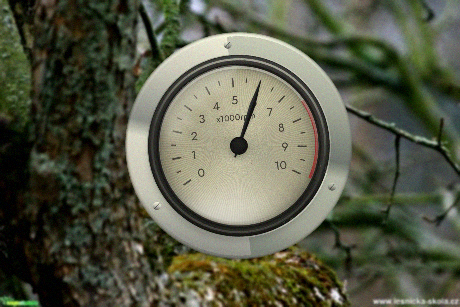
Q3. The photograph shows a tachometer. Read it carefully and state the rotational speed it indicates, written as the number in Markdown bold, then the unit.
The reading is **6000** rpm
